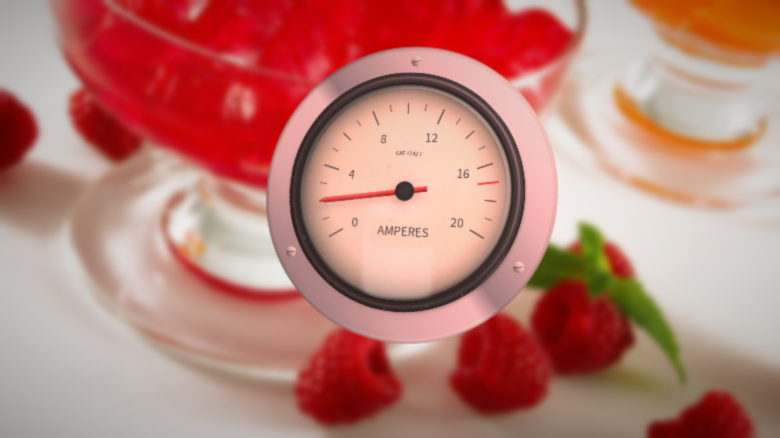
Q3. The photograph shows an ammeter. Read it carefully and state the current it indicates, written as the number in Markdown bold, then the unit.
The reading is **2** A
